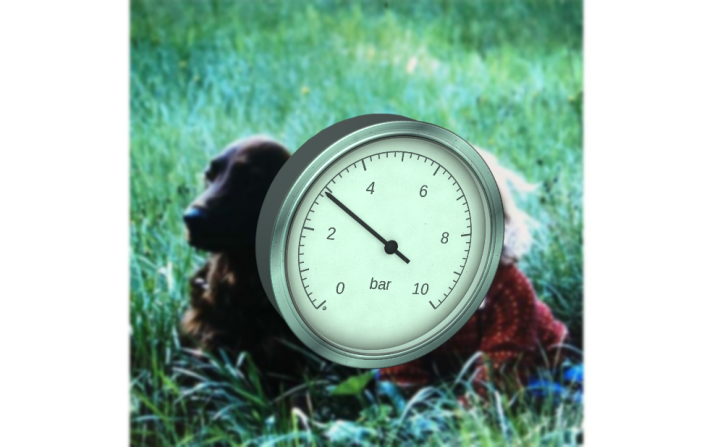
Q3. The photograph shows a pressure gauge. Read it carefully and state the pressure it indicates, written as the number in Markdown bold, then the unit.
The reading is **2.9** bar
